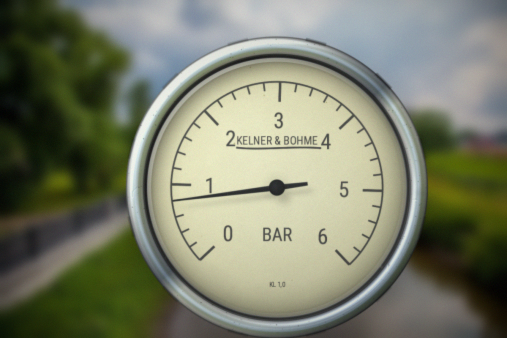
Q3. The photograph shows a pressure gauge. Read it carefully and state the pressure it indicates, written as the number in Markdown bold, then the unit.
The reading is **0.8** bar
